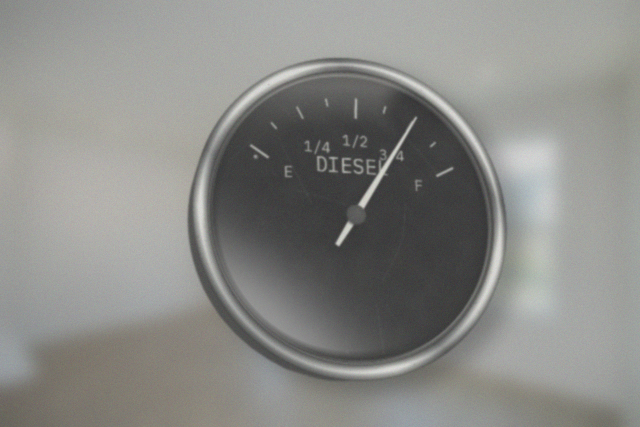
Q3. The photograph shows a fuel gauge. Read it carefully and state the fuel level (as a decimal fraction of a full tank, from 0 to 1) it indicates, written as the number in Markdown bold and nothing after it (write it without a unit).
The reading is **0.75**
